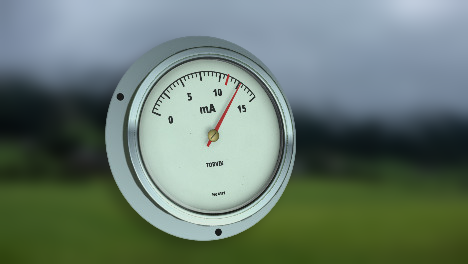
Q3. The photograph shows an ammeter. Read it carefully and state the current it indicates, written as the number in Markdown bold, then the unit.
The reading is **12.5** mA
